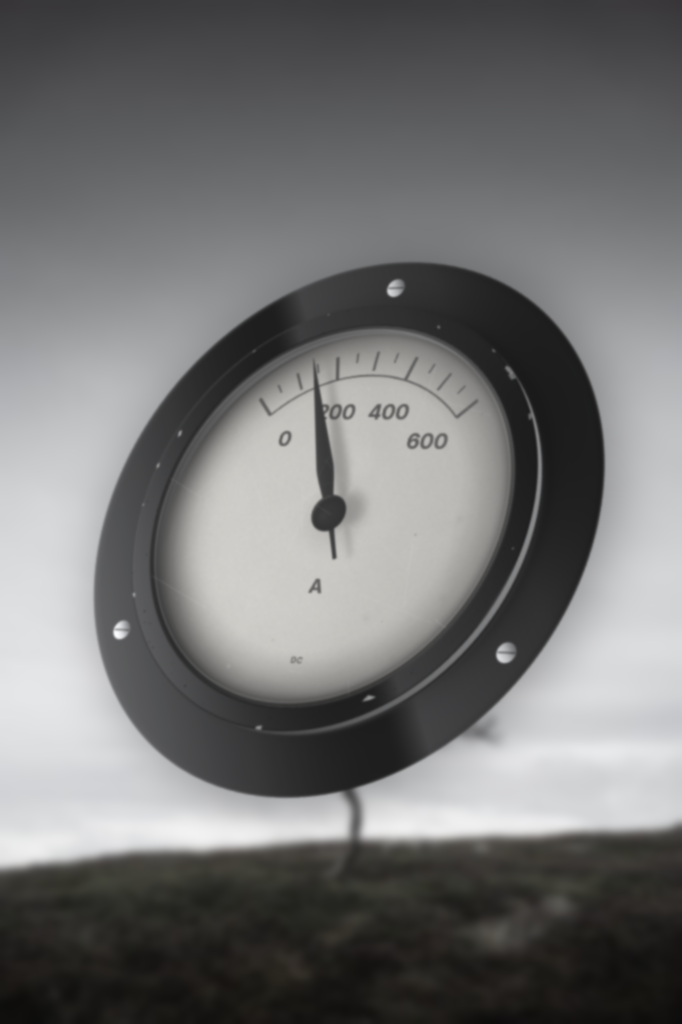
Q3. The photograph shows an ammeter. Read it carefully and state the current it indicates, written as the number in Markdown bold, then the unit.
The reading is **150** A
